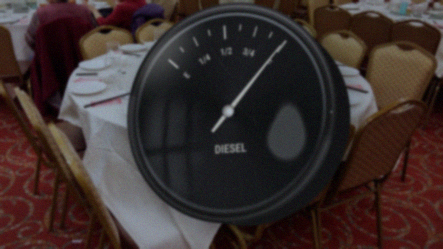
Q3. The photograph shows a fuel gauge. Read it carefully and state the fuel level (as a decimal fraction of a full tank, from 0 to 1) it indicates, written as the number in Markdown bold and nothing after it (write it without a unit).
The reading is **1**
